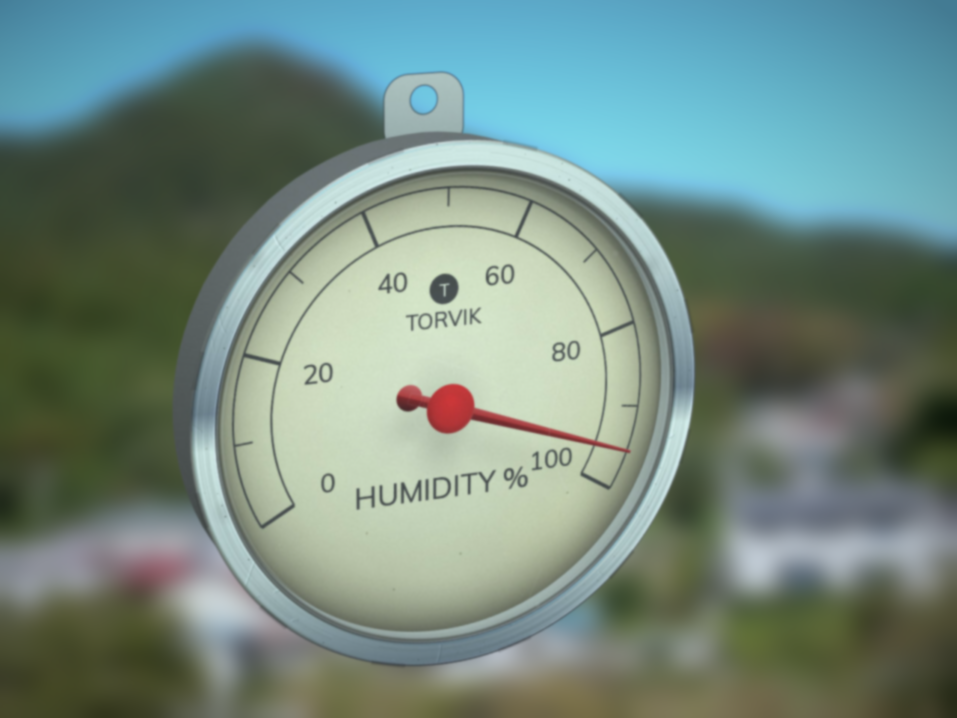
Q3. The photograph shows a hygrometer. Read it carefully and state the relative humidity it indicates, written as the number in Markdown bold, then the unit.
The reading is **95** %
